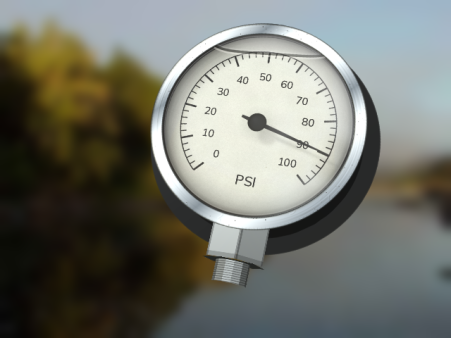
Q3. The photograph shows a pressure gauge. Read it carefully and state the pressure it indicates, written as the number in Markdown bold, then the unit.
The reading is **90** psi
